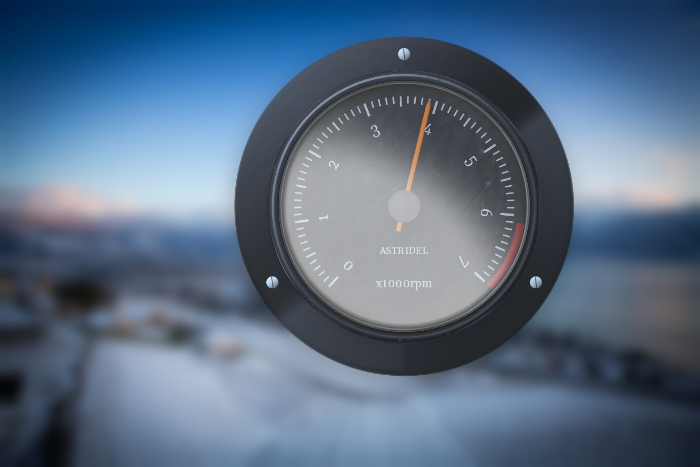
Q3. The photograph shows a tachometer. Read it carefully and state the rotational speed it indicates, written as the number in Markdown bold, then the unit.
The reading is **3900** rpm
